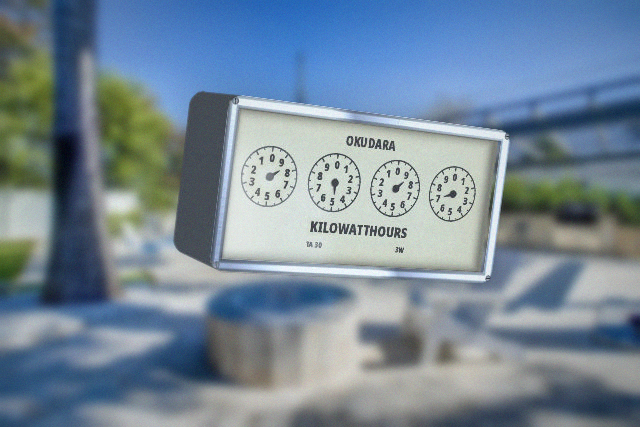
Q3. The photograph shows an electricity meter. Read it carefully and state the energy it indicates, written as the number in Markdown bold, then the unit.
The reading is **8487** kWh
